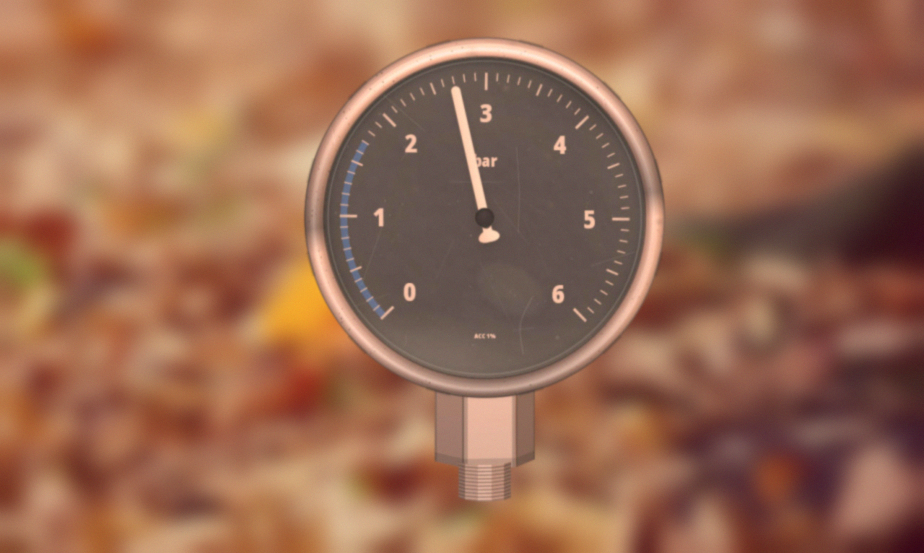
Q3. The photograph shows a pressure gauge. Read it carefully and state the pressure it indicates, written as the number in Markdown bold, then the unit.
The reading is **2.7** bar
